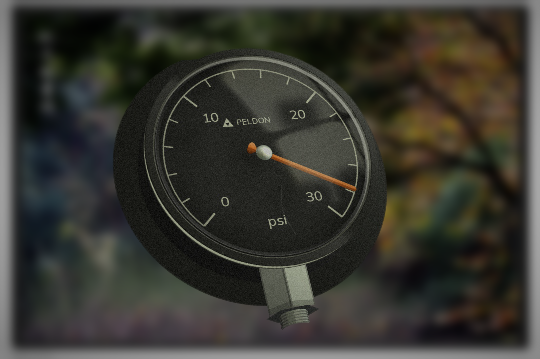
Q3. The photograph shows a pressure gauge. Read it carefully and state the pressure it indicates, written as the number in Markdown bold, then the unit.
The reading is **28** psi
